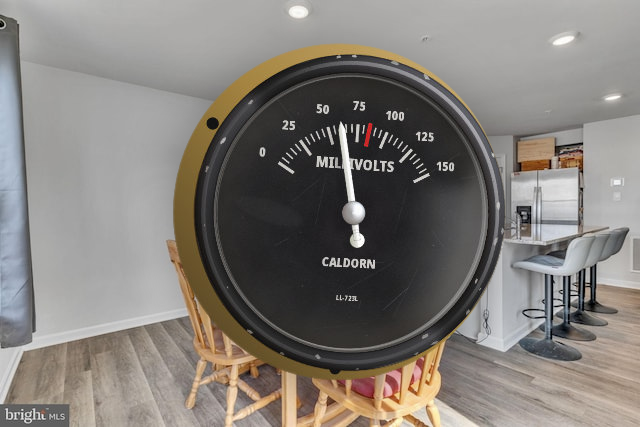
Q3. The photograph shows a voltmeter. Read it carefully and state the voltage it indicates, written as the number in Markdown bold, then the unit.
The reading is **60** mV
